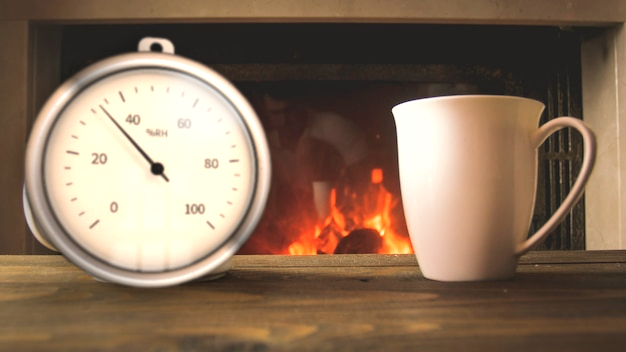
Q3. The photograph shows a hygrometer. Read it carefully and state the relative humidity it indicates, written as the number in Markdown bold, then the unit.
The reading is **34** %
